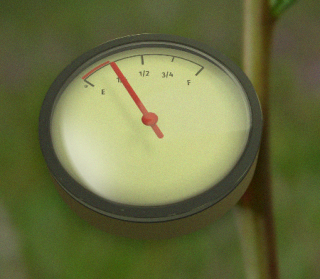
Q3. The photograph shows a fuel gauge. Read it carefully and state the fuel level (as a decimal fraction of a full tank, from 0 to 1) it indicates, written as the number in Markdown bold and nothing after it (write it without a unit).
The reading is **0.25**
